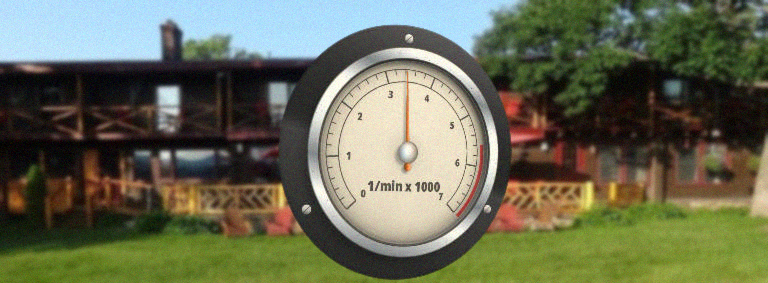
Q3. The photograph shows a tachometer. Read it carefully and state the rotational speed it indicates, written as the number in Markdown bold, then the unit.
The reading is **3400** rpm
